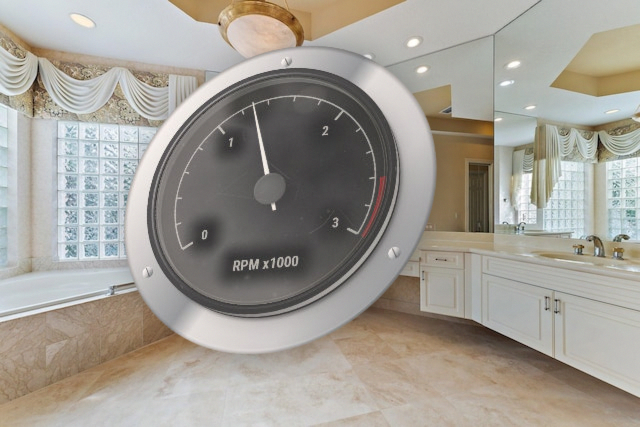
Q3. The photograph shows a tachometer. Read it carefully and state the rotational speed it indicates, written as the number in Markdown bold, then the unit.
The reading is **1300** rpm
